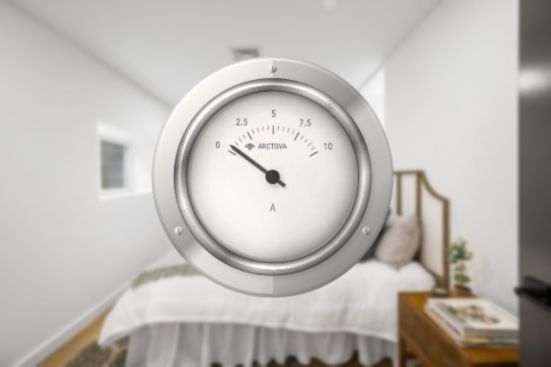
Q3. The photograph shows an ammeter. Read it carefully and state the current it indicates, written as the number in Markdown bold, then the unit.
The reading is **0.5** A
